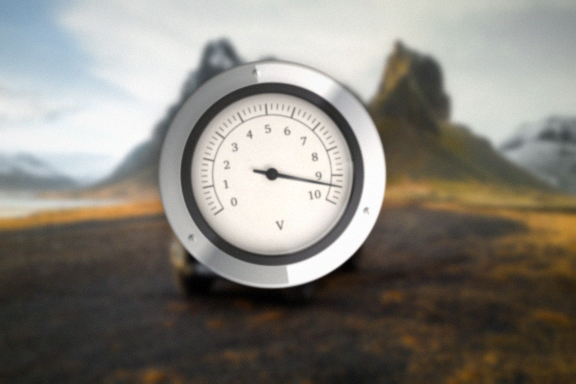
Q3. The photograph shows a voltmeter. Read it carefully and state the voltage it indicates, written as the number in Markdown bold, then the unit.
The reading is **9.4** V
